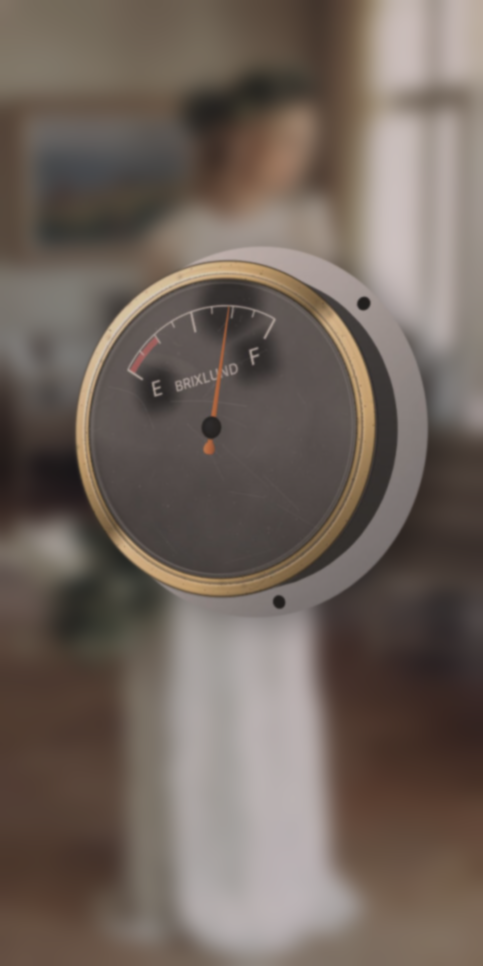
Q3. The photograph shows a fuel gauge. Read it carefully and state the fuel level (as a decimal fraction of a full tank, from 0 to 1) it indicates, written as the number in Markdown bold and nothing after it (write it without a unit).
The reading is **0.75**
